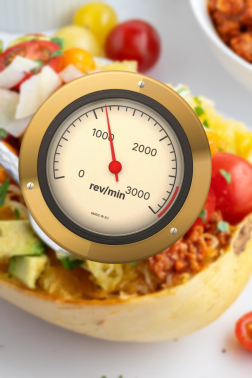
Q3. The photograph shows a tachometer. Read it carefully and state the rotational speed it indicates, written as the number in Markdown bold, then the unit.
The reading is **1150** rpm
